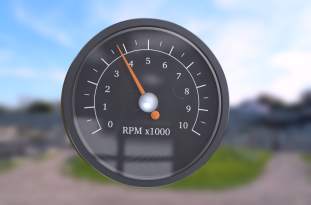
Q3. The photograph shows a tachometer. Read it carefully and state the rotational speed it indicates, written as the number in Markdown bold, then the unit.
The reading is **3750** rpm
